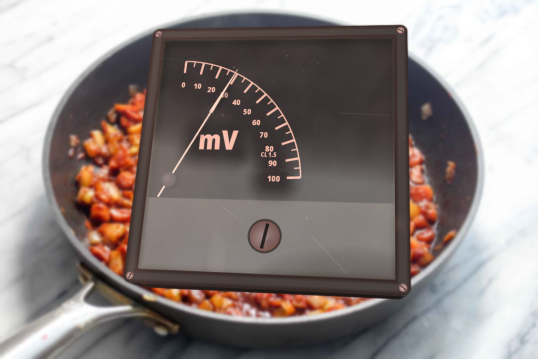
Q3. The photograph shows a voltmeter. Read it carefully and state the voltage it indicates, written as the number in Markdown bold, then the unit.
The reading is **30** mV
